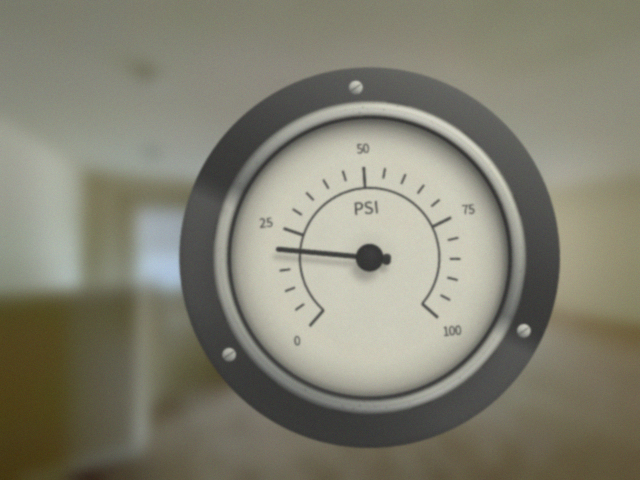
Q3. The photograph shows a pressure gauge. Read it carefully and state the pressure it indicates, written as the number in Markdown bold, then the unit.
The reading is **20** psi
